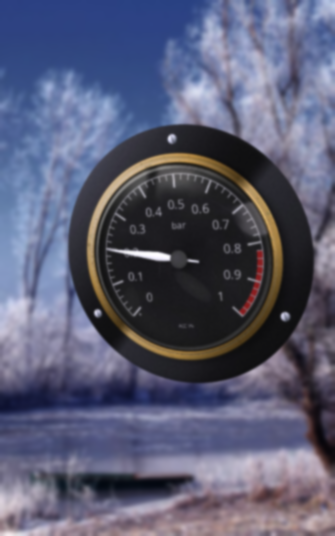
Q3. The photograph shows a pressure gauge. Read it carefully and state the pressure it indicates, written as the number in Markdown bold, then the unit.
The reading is **0.2** bar
